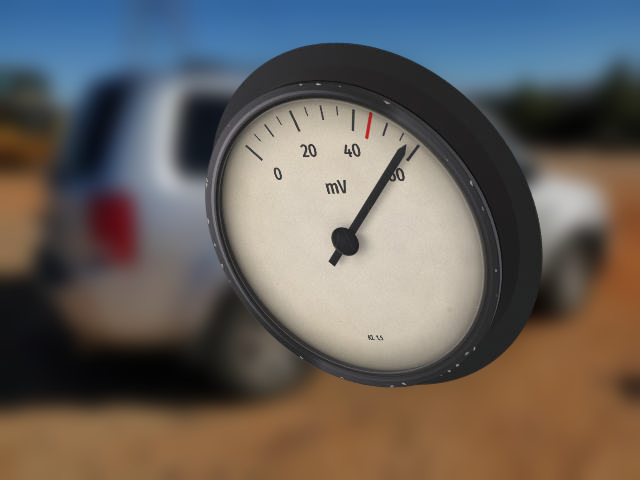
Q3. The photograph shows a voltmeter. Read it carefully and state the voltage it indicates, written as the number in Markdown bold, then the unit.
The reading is **57.5** mV
